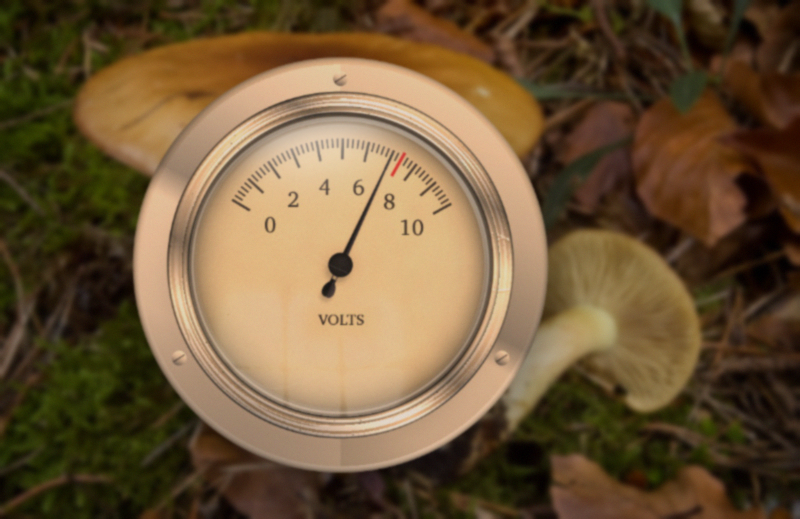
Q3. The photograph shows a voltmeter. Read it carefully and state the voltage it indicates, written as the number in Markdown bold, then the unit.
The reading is **7** V
